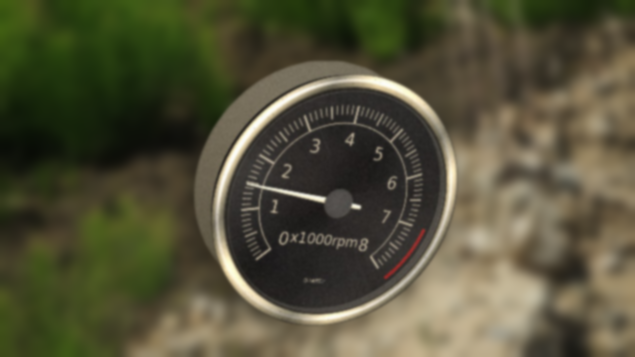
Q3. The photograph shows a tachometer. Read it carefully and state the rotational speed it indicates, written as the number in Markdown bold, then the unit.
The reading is **1500** rpm
